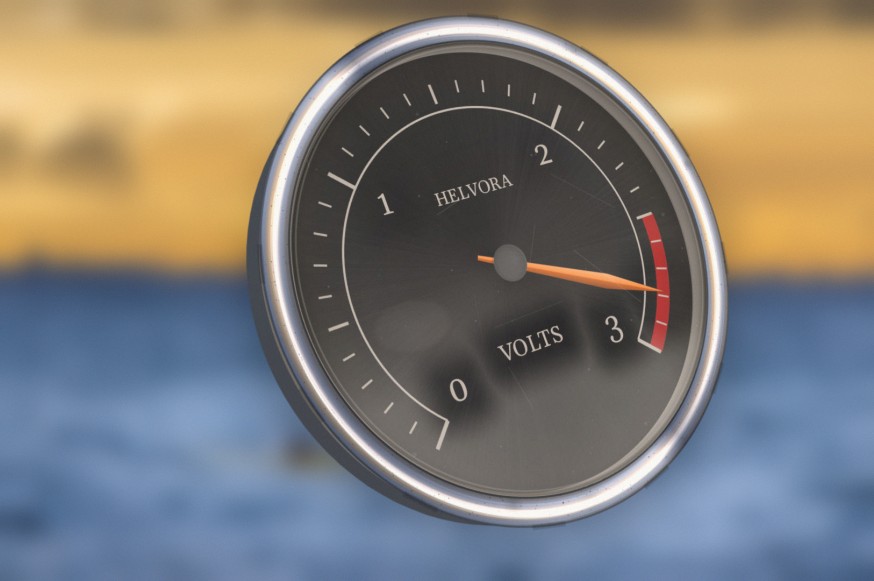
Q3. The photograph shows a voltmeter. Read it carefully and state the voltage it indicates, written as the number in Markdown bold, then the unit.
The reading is **2.8** V
